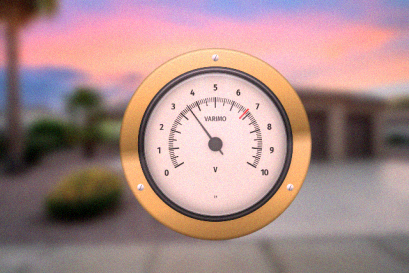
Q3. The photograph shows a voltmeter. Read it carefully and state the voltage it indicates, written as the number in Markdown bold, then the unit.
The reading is **3.5** V
